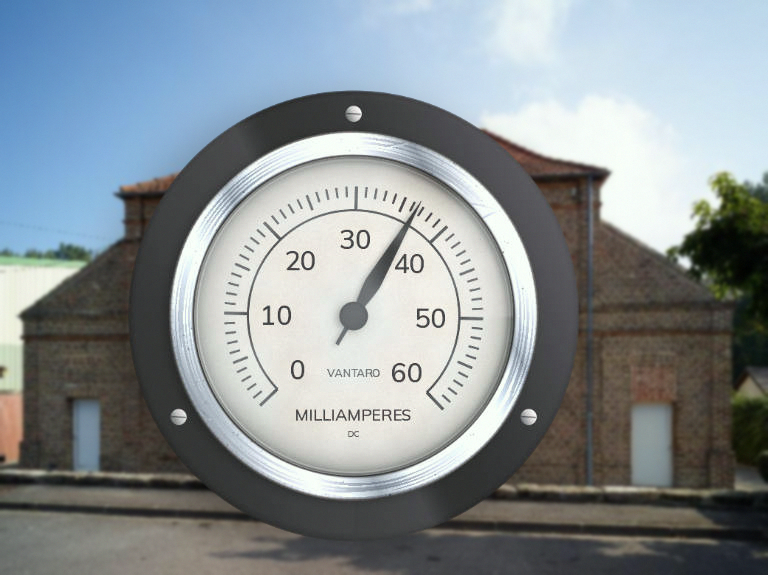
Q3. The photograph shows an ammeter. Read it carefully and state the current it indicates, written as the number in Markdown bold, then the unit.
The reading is **36.5** mA
